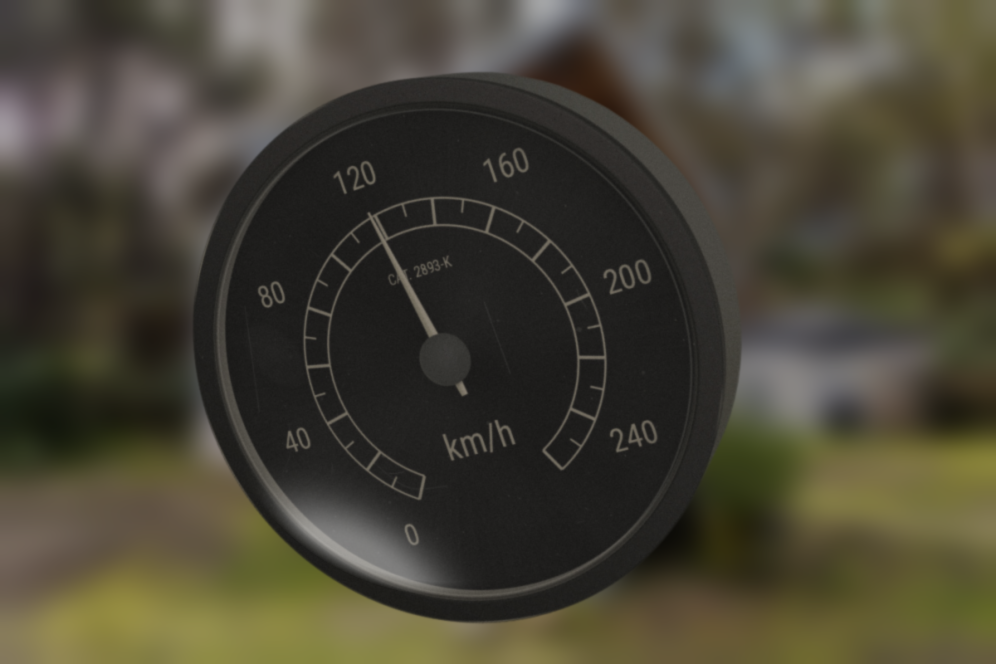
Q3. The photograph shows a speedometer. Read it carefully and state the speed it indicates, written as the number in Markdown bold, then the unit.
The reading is **120** km/h
